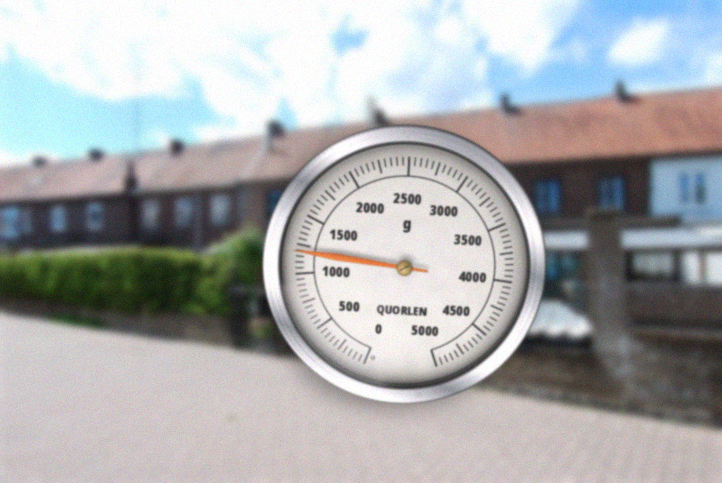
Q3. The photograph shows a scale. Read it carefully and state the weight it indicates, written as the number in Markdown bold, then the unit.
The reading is **1200** g
